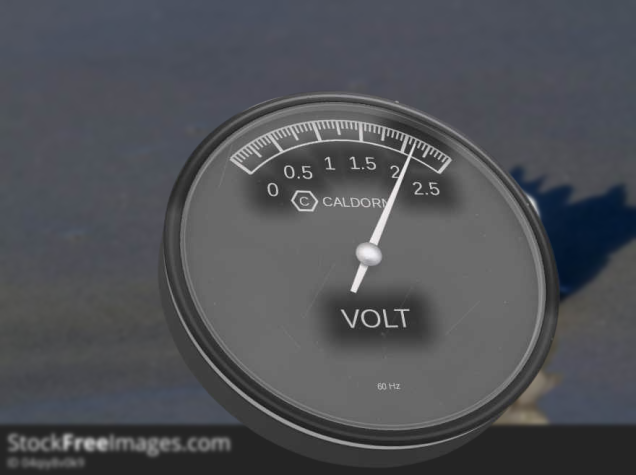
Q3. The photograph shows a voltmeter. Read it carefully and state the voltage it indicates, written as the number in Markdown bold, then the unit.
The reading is **2.1** V
